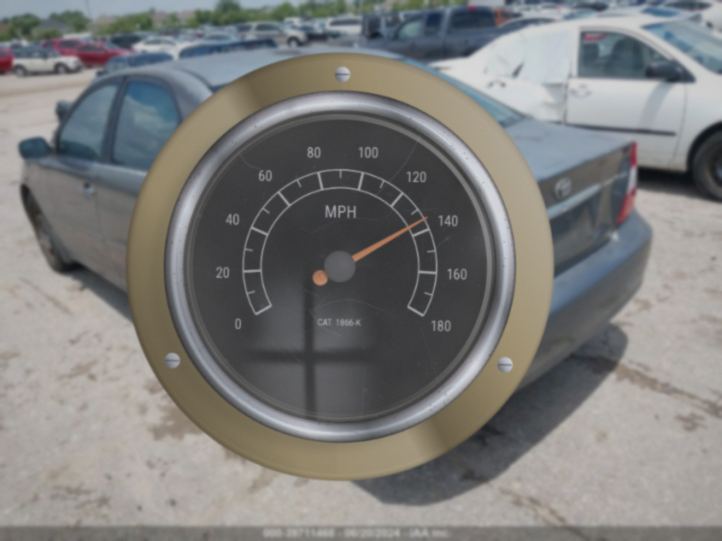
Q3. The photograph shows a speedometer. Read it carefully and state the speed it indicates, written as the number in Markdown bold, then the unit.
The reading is **135** mph
